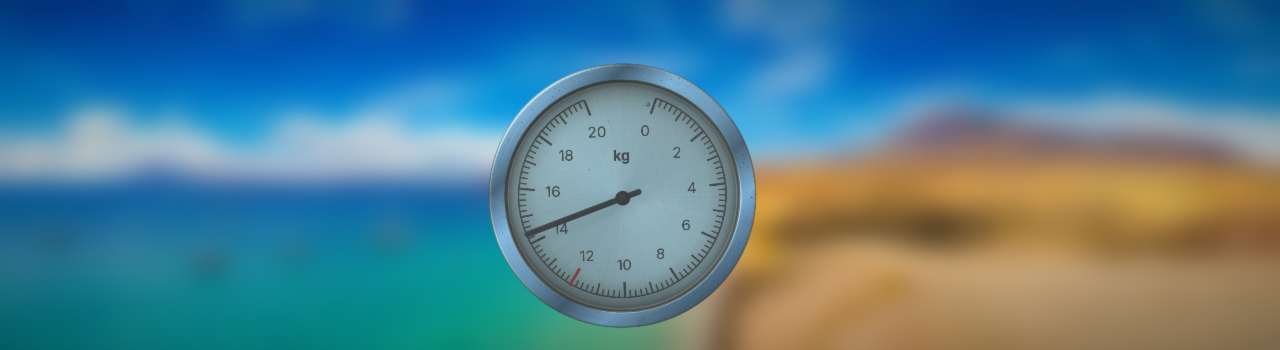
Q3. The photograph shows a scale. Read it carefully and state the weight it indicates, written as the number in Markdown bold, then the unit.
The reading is **14.4** kg
